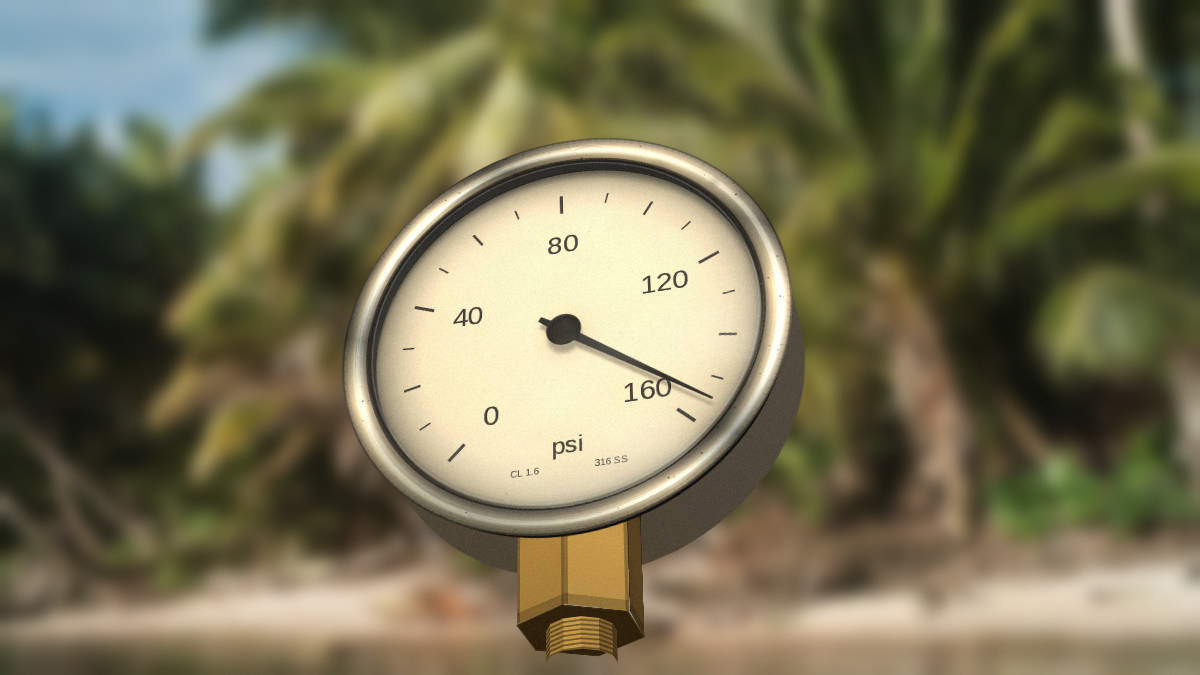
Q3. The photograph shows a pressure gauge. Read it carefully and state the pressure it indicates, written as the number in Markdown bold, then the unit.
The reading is **155** psi
